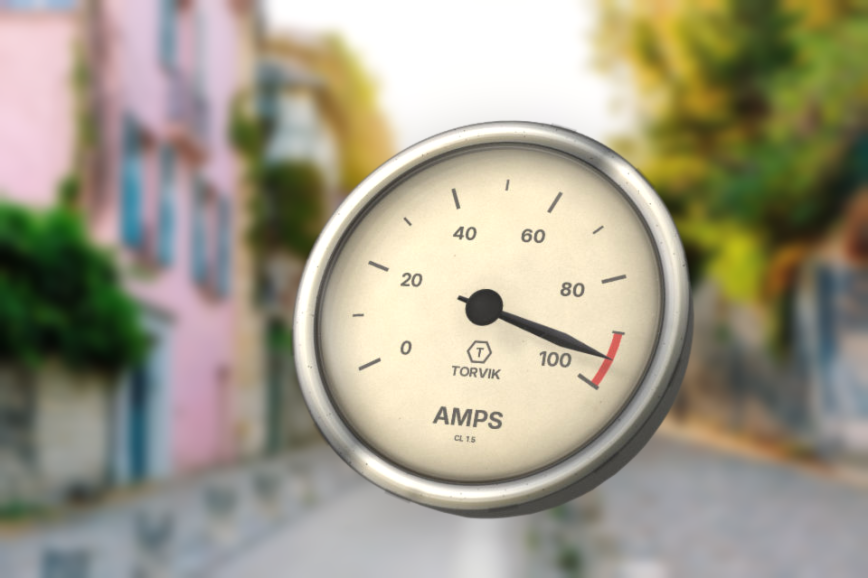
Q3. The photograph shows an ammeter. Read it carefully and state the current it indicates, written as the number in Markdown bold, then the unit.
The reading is **95** A
